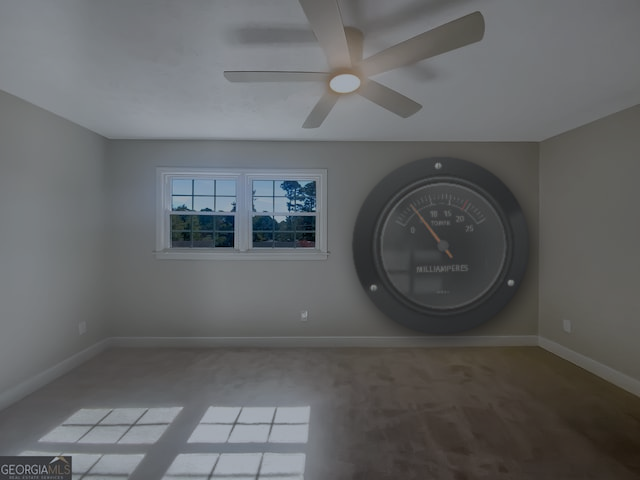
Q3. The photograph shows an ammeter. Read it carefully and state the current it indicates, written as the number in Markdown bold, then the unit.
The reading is **5** mA
